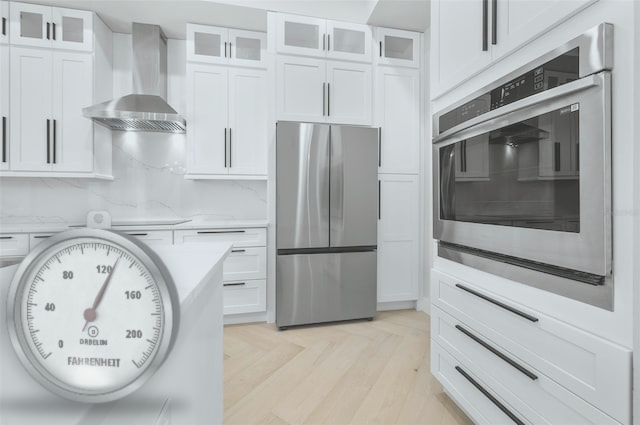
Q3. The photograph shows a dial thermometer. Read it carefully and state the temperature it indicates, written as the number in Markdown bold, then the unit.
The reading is **130** °F
